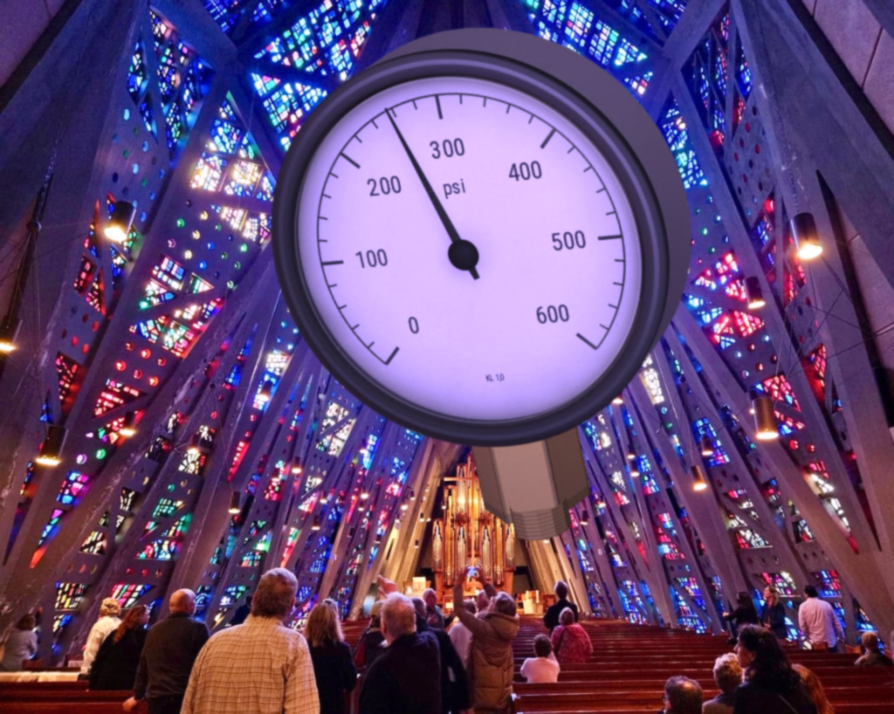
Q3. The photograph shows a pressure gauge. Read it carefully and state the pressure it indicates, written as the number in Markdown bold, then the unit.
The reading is **260** psi
